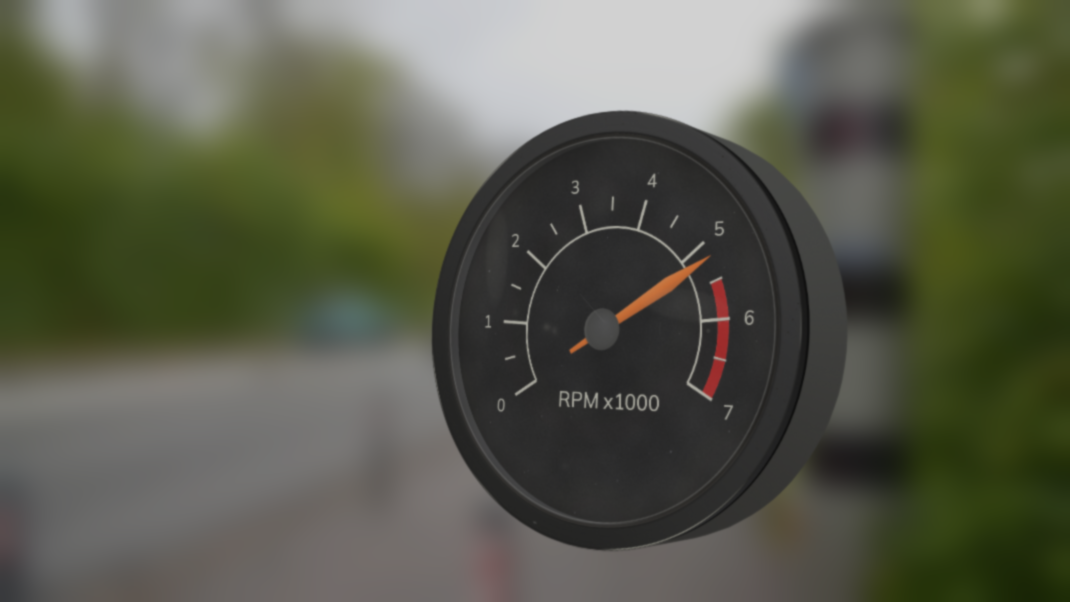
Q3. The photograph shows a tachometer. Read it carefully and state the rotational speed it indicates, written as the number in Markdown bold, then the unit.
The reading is **5250** rpm
